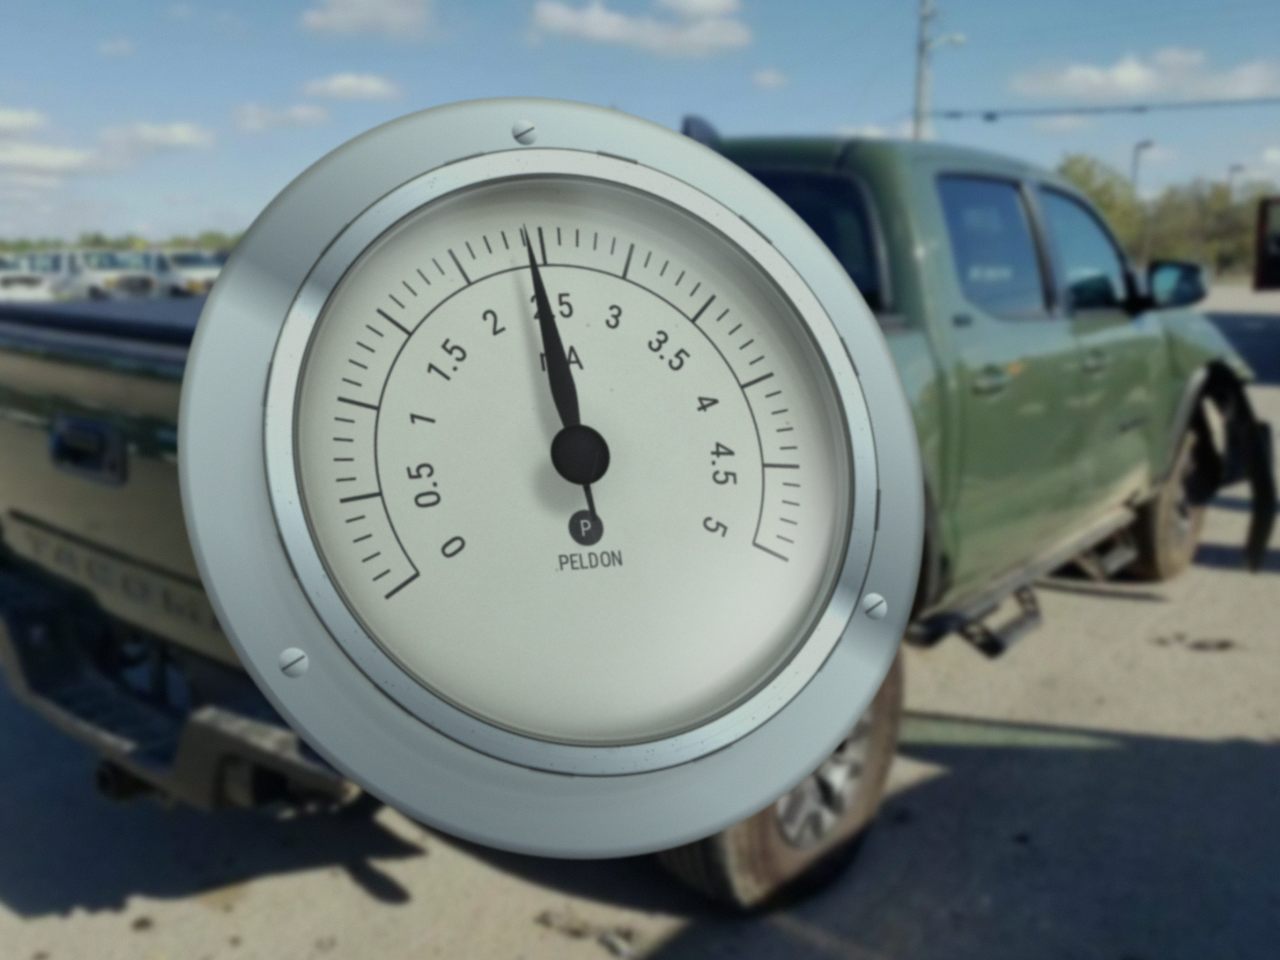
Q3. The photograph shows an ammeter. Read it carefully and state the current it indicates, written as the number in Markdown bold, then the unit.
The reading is **2.4** mA
